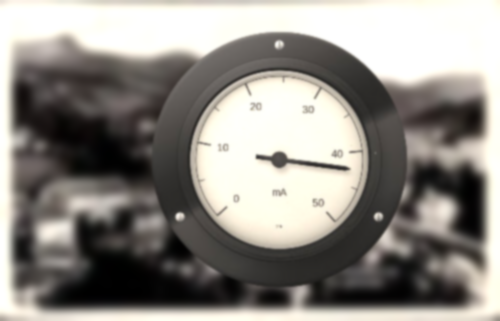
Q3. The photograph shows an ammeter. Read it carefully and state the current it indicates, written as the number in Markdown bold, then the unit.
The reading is **42.5** mA
